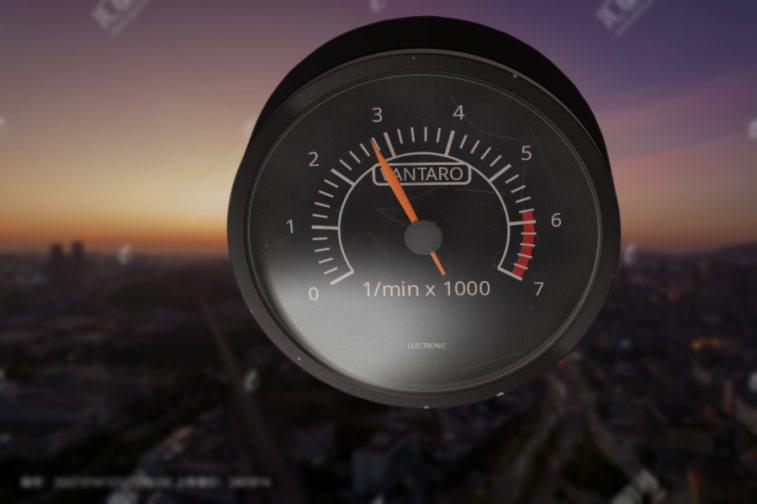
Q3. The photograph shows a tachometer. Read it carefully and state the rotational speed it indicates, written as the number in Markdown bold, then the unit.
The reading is **2800** rpm
